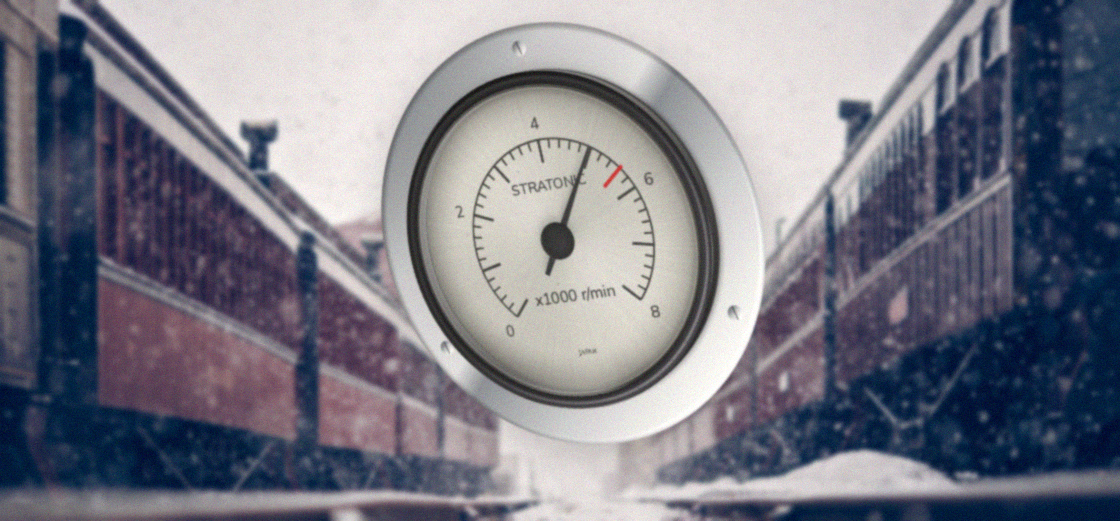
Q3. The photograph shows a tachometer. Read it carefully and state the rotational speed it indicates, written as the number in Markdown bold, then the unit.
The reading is **5000** rpm
